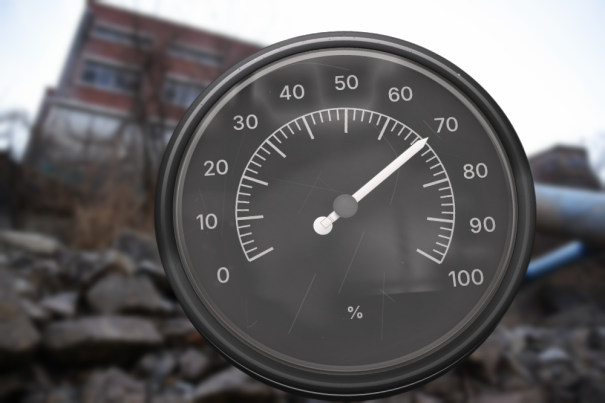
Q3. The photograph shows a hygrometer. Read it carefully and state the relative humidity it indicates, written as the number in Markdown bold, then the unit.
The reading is **70** %
